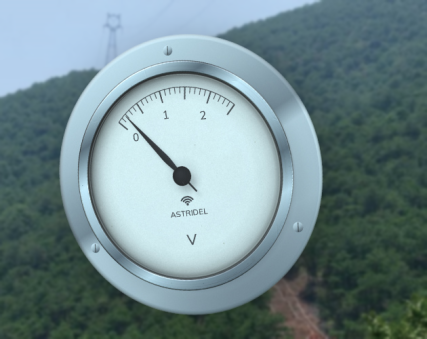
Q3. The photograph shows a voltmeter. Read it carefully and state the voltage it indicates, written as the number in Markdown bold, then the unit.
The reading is **0.2** V
